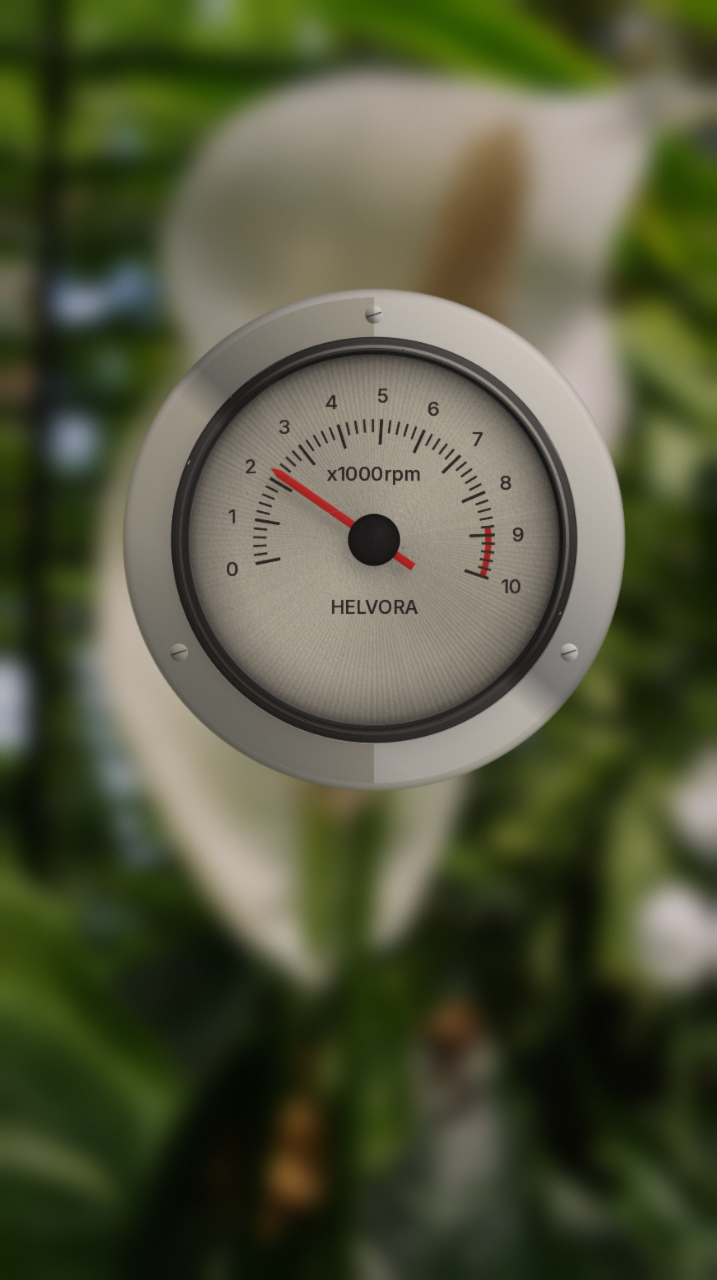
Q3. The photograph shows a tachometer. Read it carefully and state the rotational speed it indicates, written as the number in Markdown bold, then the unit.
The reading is **2200** rpm
